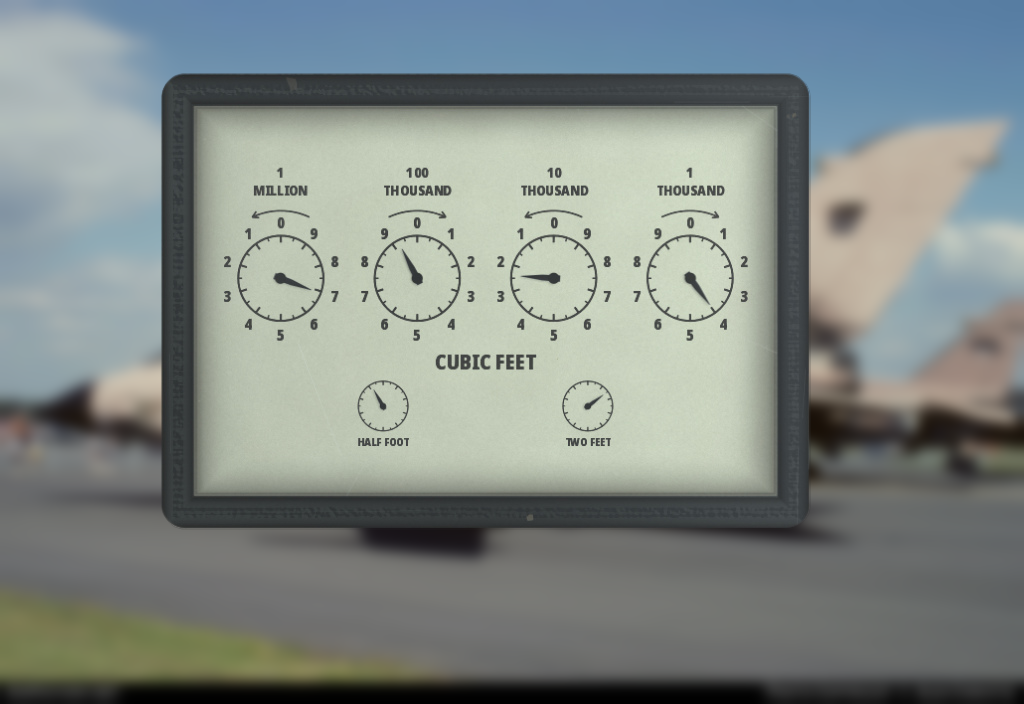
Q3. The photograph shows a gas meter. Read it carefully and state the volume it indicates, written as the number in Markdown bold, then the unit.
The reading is **692400** ft³
